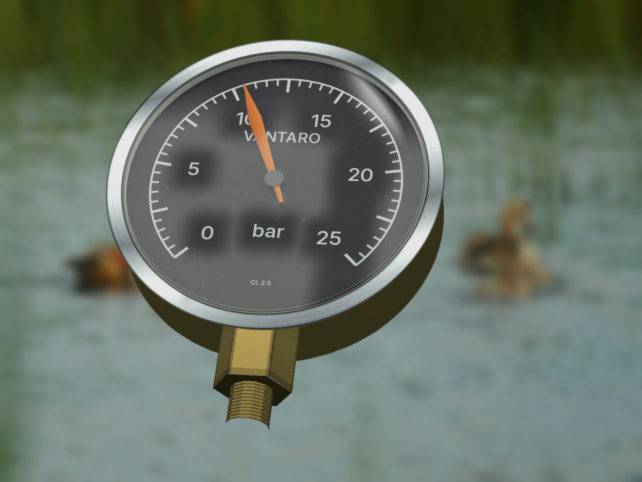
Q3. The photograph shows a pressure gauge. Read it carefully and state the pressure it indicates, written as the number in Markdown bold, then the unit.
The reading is **10.5** bar
